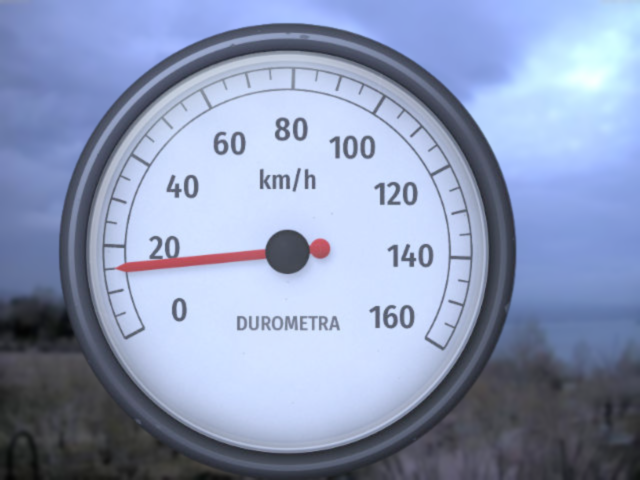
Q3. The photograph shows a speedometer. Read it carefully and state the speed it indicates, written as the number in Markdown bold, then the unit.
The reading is **15** km/h
